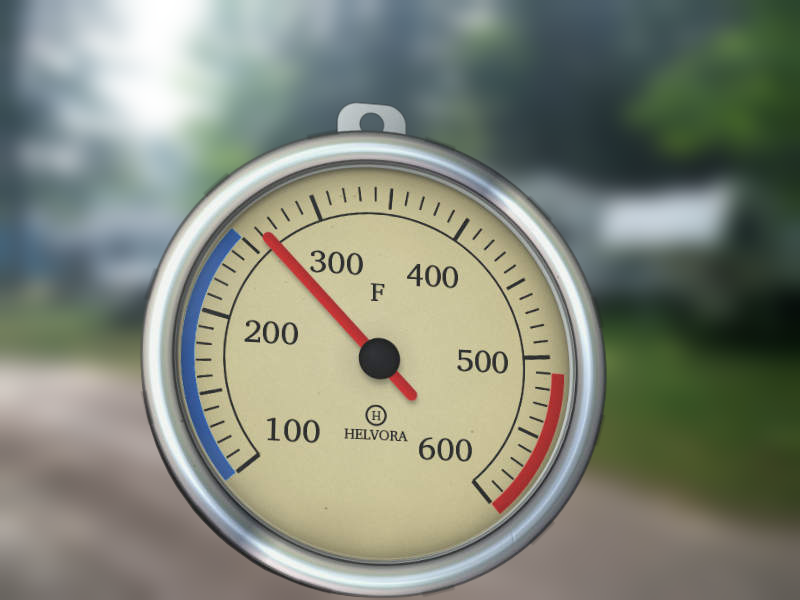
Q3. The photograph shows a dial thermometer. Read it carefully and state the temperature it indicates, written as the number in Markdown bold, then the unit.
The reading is **260** °F
